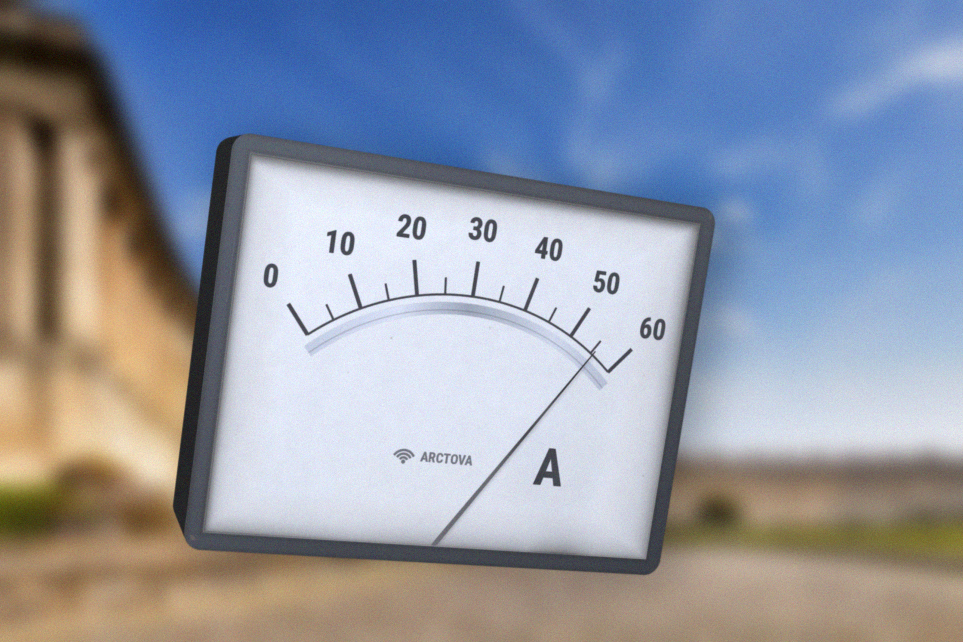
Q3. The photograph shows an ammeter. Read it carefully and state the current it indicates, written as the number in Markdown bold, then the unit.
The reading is **55** A
